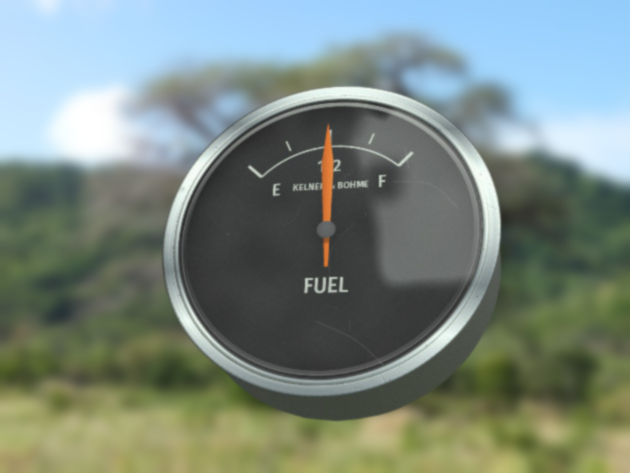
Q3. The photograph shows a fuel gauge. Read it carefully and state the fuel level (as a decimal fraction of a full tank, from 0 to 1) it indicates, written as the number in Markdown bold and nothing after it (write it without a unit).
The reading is **0.5**
